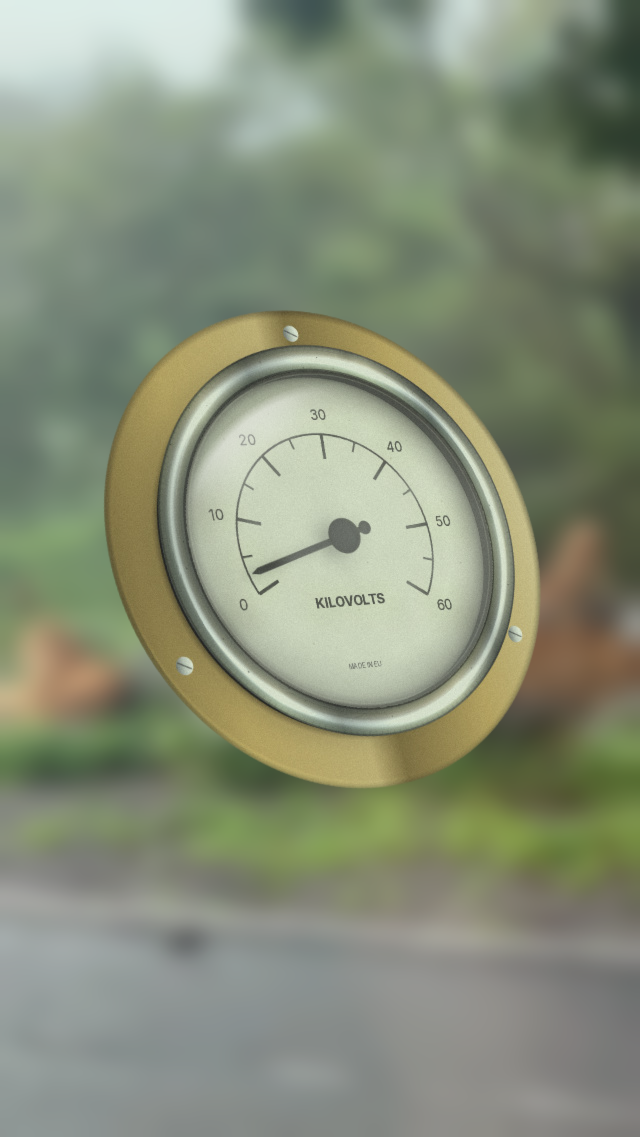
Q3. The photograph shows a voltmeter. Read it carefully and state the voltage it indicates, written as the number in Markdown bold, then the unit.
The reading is **2.5** kV
